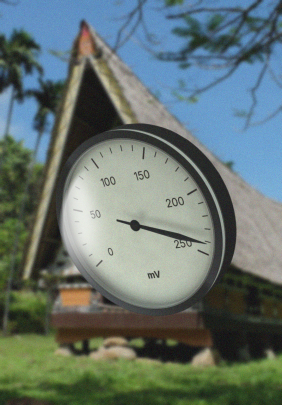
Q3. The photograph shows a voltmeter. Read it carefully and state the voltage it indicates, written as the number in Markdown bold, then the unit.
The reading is **240** mV
